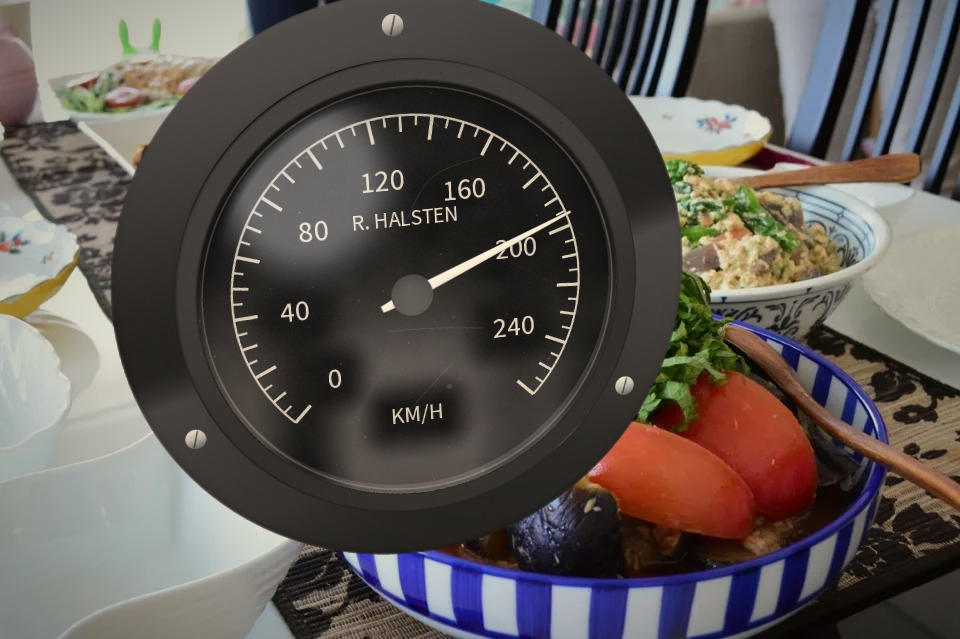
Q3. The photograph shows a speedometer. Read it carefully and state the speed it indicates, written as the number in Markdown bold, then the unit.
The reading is **195** km/h
